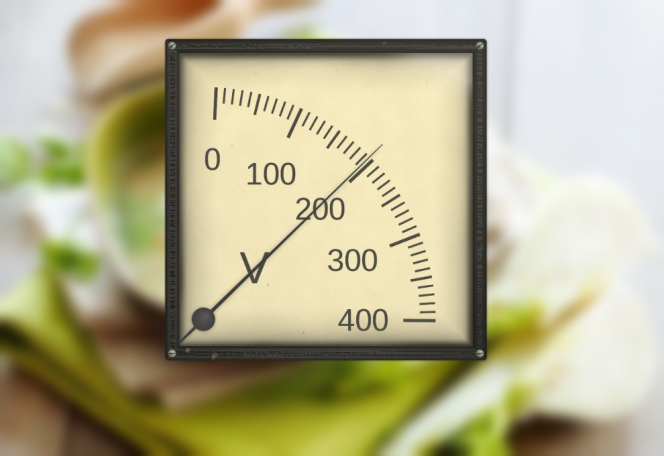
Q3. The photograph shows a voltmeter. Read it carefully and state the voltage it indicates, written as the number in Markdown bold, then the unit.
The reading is **195** V
